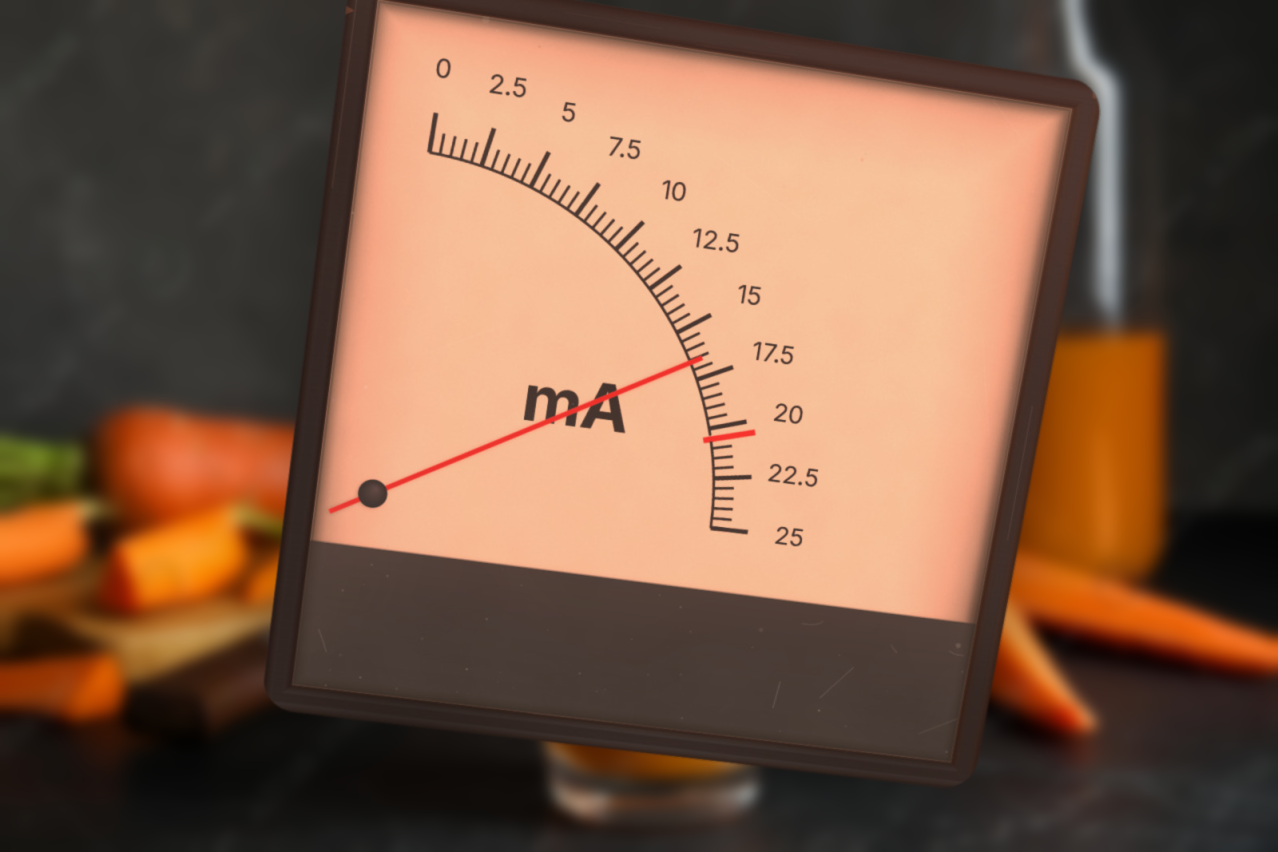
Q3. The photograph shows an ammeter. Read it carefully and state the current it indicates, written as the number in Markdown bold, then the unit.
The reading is **16.5** mA
